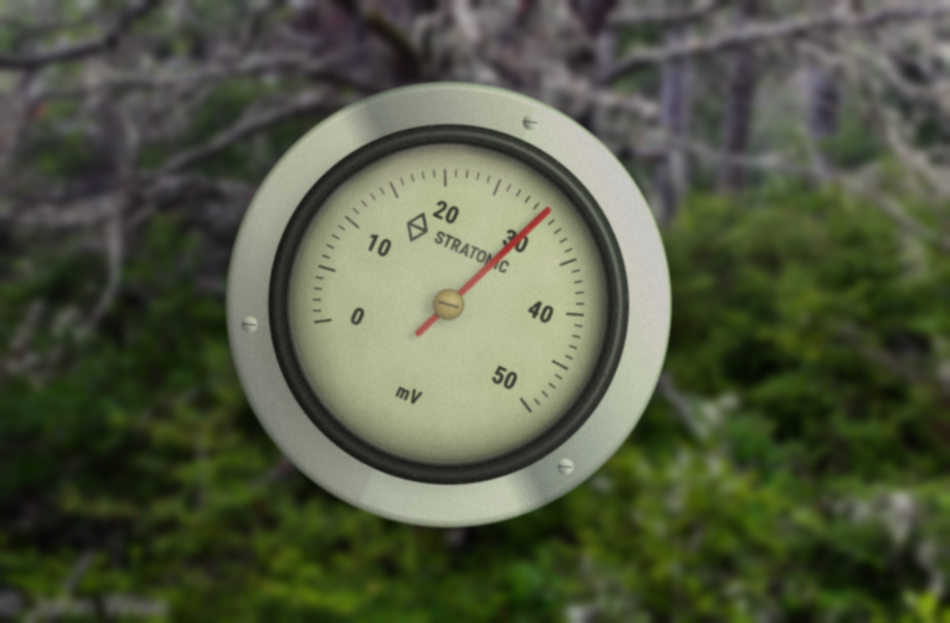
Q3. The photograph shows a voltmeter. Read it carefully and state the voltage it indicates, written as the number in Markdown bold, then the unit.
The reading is **30** mV
